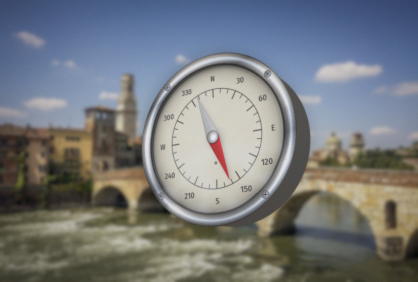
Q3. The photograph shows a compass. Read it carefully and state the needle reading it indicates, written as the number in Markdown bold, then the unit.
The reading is **160** °
